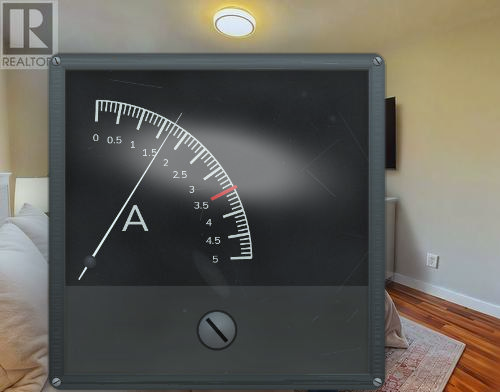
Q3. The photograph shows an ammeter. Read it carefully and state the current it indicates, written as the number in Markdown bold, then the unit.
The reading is **1.7** A
